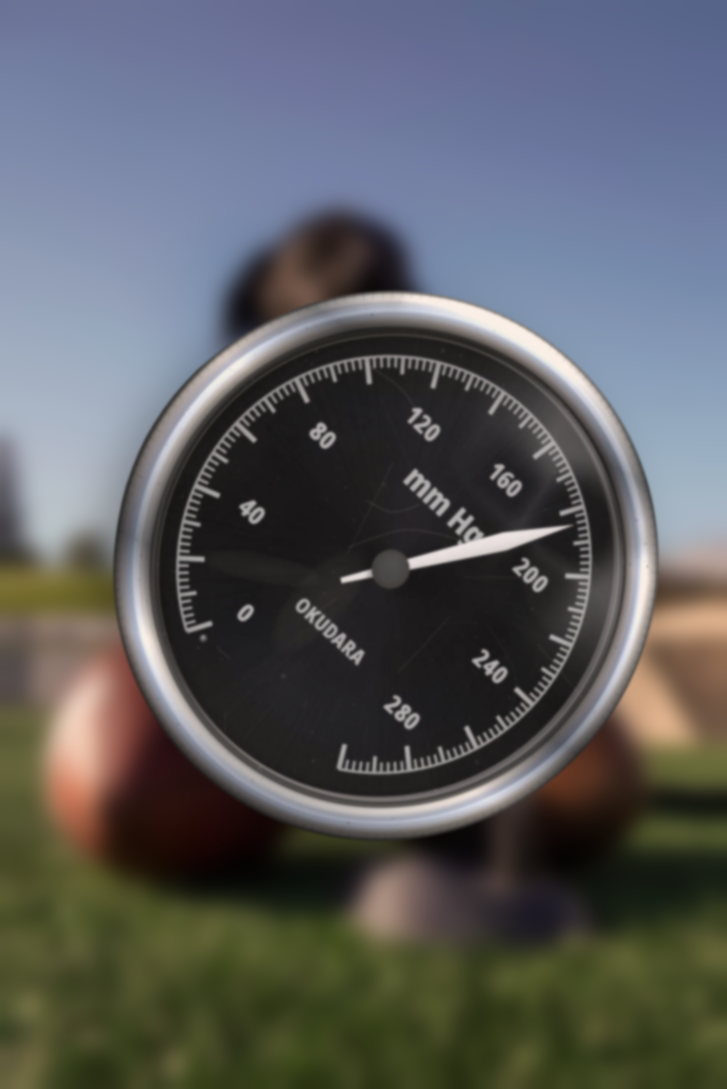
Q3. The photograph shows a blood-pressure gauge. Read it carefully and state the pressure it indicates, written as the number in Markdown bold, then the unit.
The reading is **184** mmHg
